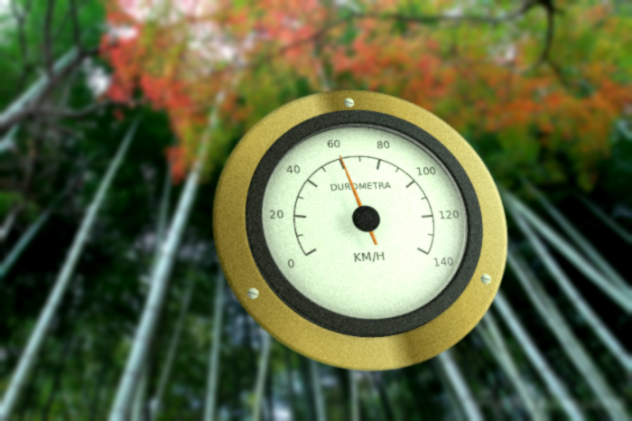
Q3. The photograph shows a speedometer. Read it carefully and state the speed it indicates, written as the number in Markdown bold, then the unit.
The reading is **60** km/h
